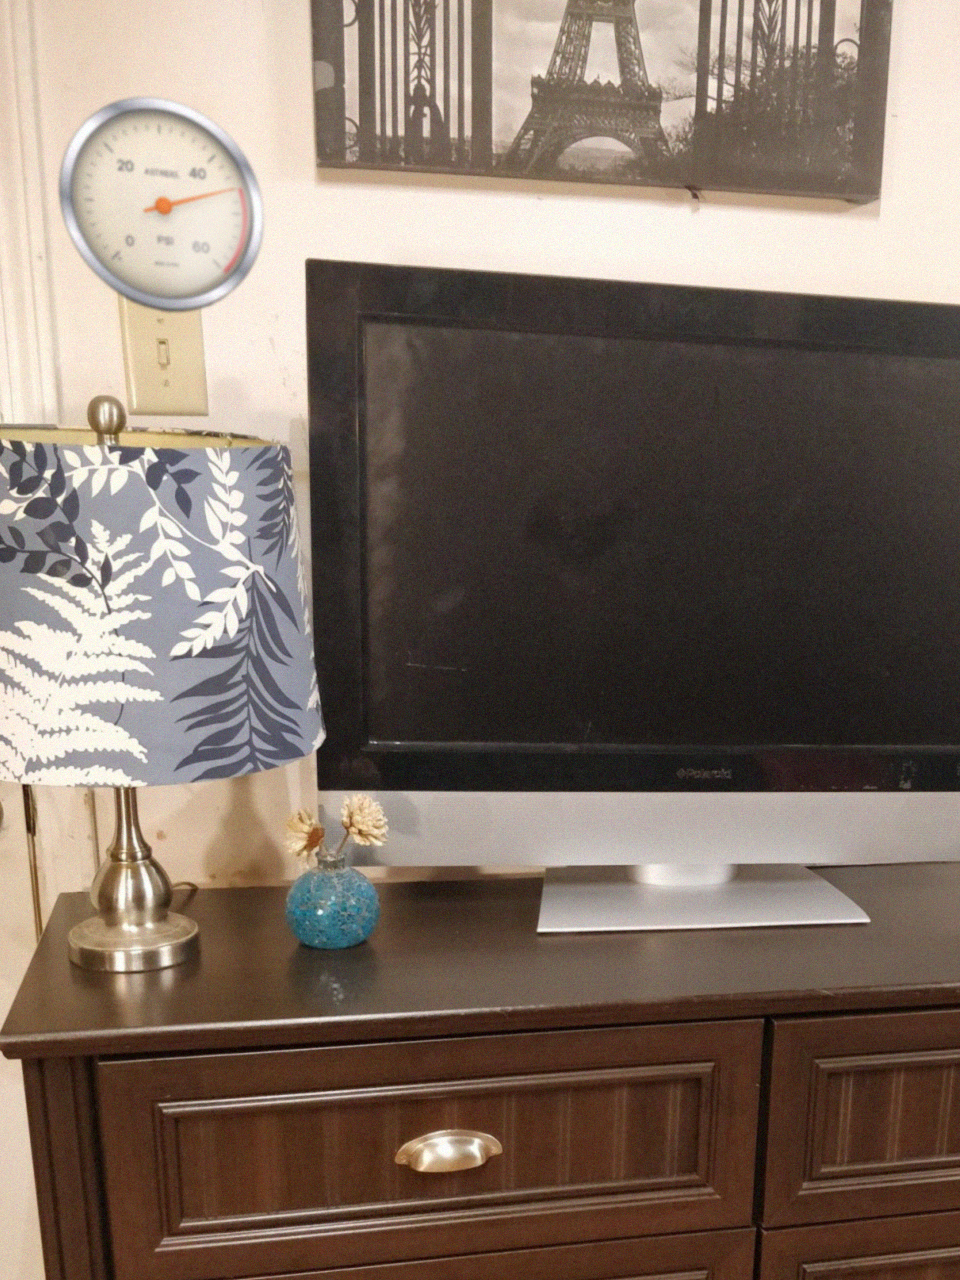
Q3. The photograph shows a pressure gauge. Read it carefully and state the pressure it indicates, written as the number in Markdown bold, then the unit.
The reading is **46** psi
